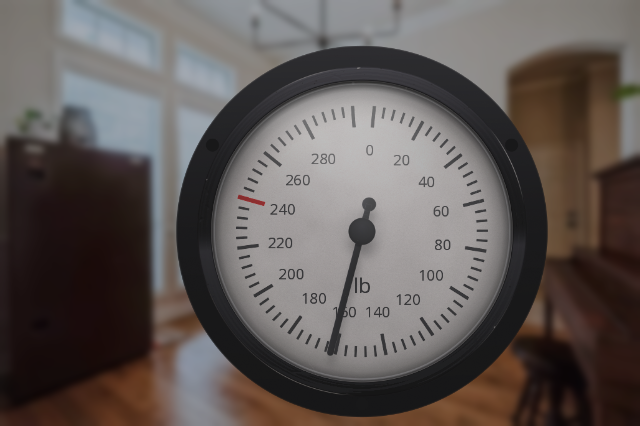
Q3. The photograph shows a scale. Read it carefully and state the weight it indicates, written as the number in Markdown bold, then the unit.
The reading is **162** lb
